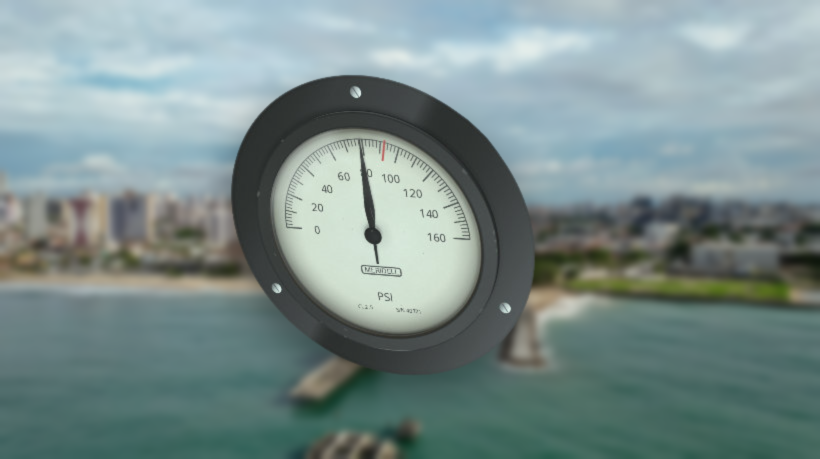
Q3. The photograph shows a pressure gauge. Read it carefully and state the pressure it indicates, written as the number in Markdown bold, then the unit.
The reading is **80** psi
